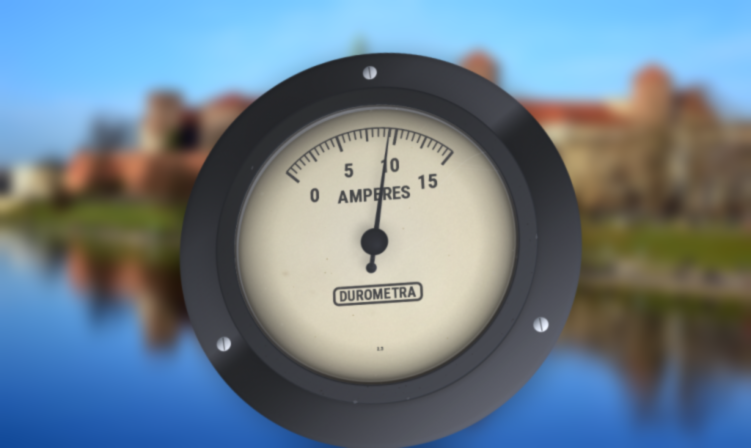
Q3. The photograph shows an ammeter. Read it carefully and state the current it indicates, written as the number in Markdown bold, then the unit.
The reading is **9.5** A
